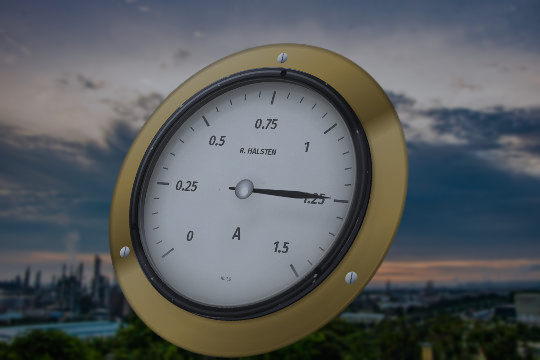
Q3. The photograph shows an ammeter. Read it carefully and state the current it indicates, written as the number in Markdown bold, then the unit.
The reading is **1.25** A
